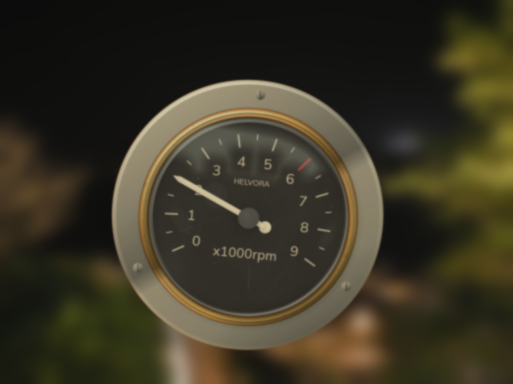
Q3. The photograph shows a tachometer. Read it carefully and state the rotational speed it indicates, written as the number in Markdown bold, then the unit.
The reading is **2000** rpm
